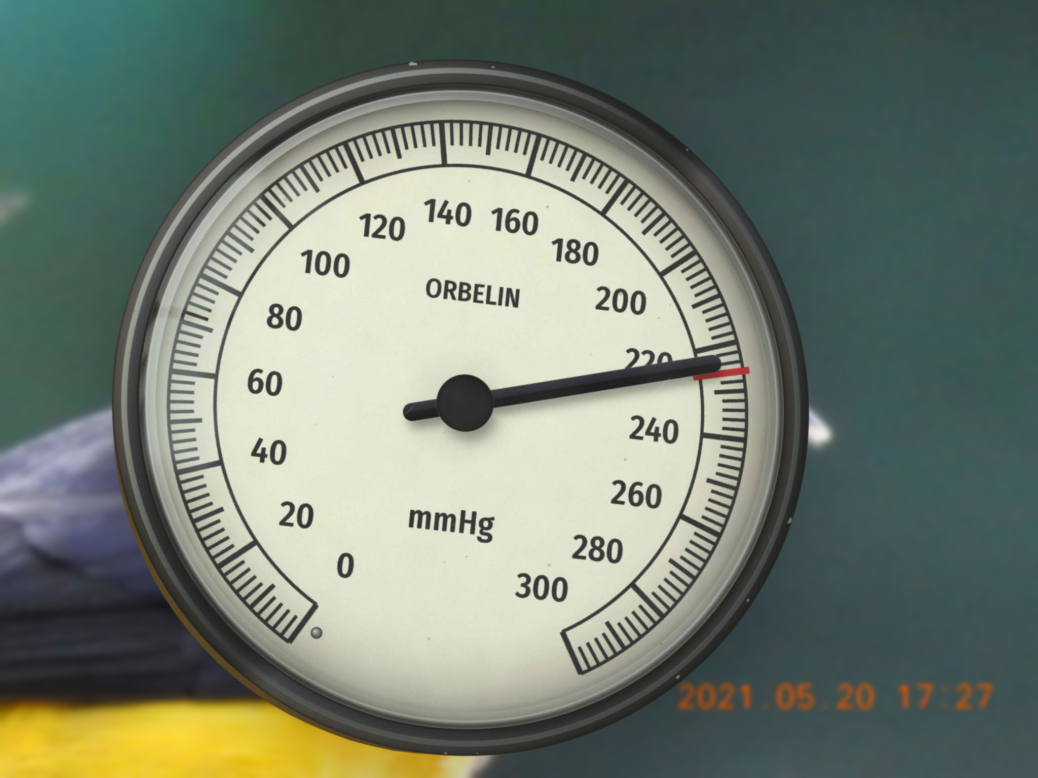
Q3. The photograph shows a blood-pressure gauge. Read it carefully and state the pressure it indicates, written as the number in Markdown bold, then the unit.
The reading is **224** mmHg
